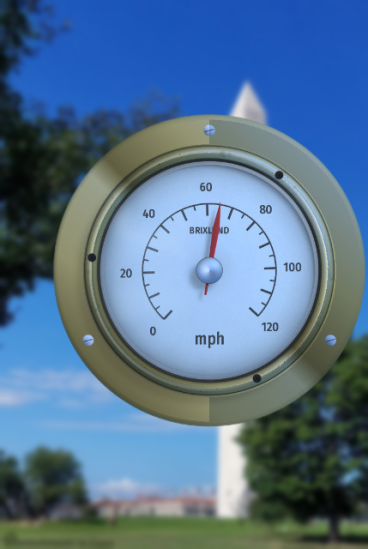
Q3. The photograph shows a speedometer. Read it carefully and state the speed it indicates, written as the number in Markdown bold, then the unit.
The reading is **65** mph
